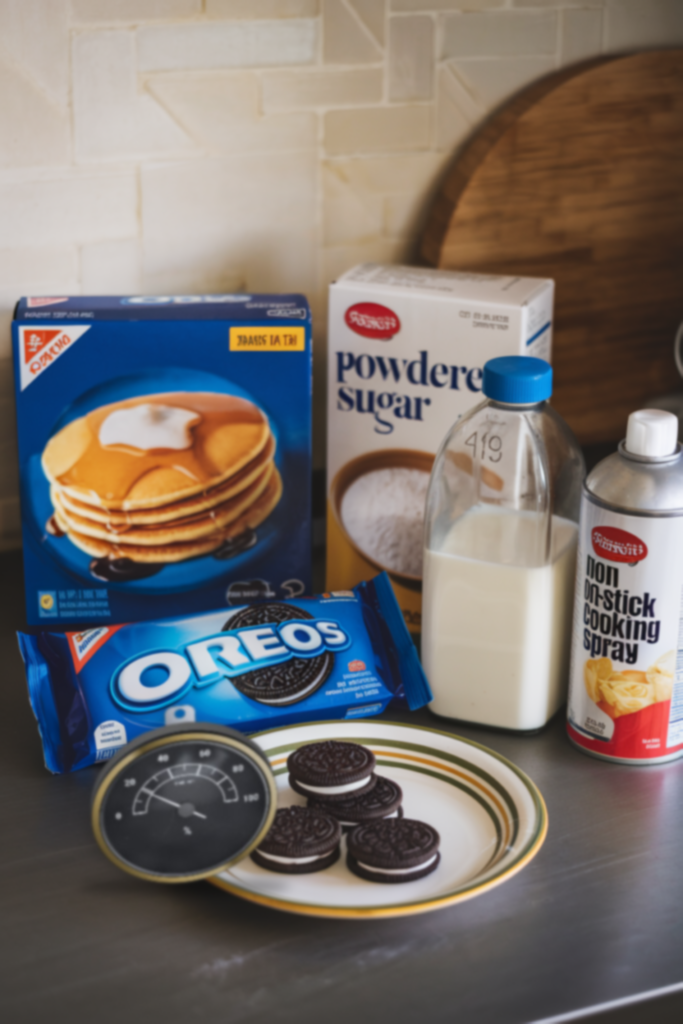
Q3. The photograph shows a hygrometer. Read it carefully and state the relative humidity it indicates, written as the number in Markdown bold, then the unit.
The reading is **20** %
